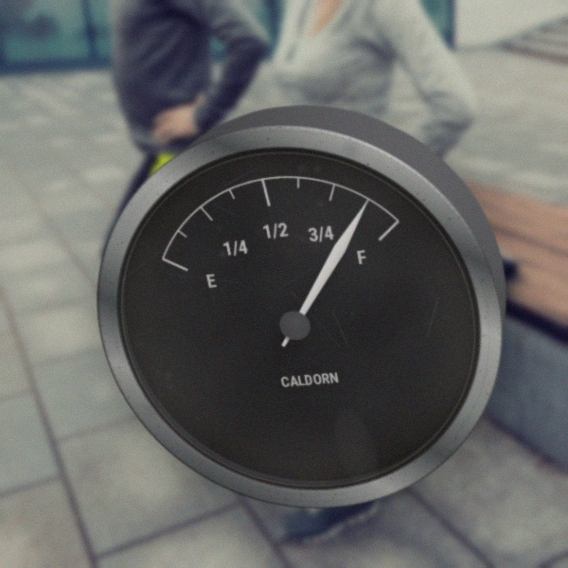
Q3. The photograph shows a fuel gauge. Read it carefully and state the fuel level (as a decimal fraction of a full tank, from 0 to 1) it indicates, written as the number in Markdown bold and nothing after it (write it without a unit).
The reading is **0.875**
